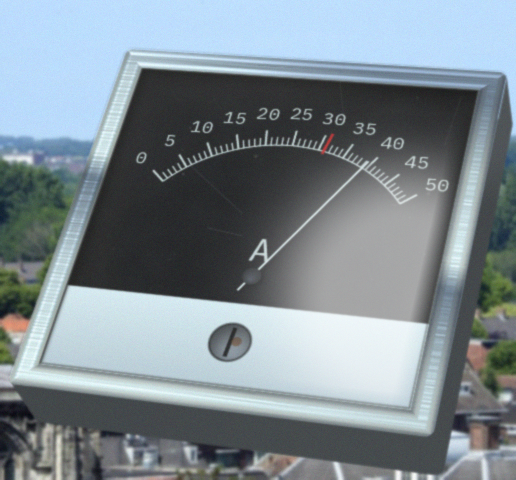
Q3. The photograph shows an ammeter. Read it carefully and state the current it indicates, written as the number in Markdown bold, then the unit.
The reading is **40** A
